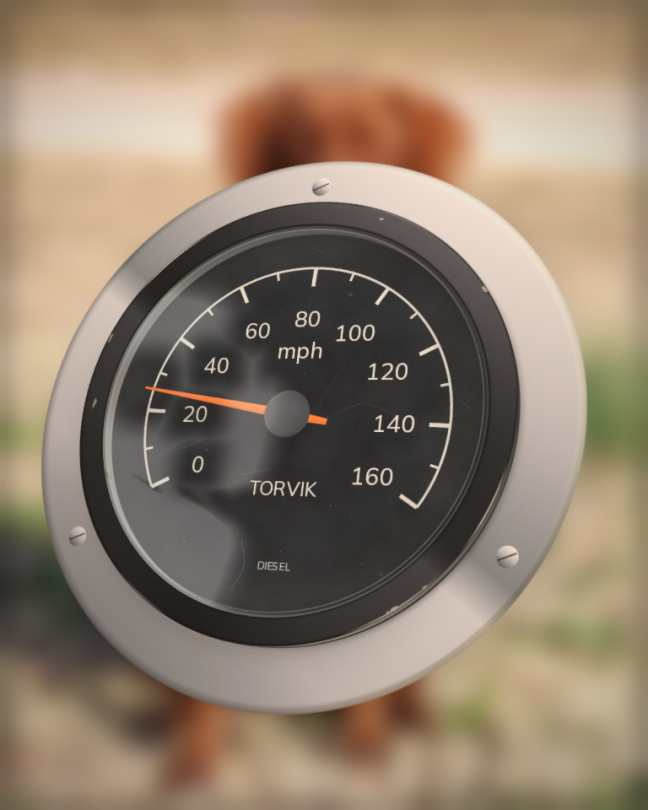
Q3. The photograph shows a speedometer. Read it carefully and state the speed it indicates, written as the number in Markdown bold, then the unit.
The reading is **25** mph
